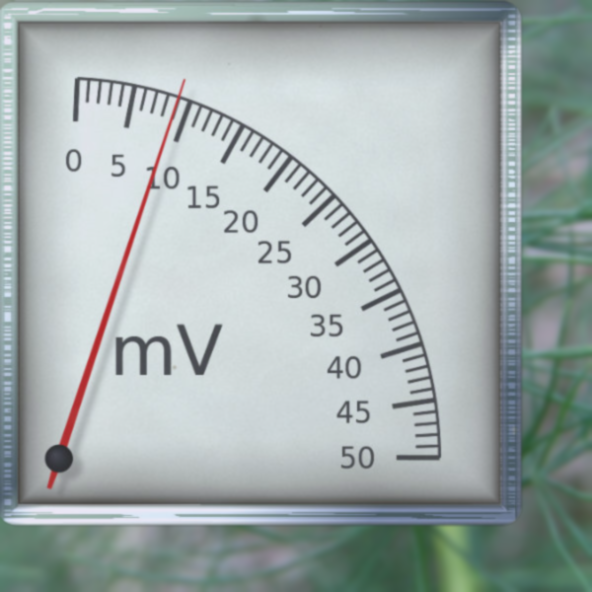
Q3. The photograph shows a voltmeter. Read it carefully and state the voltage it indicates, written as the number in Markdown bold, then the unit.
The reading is **9** mV
